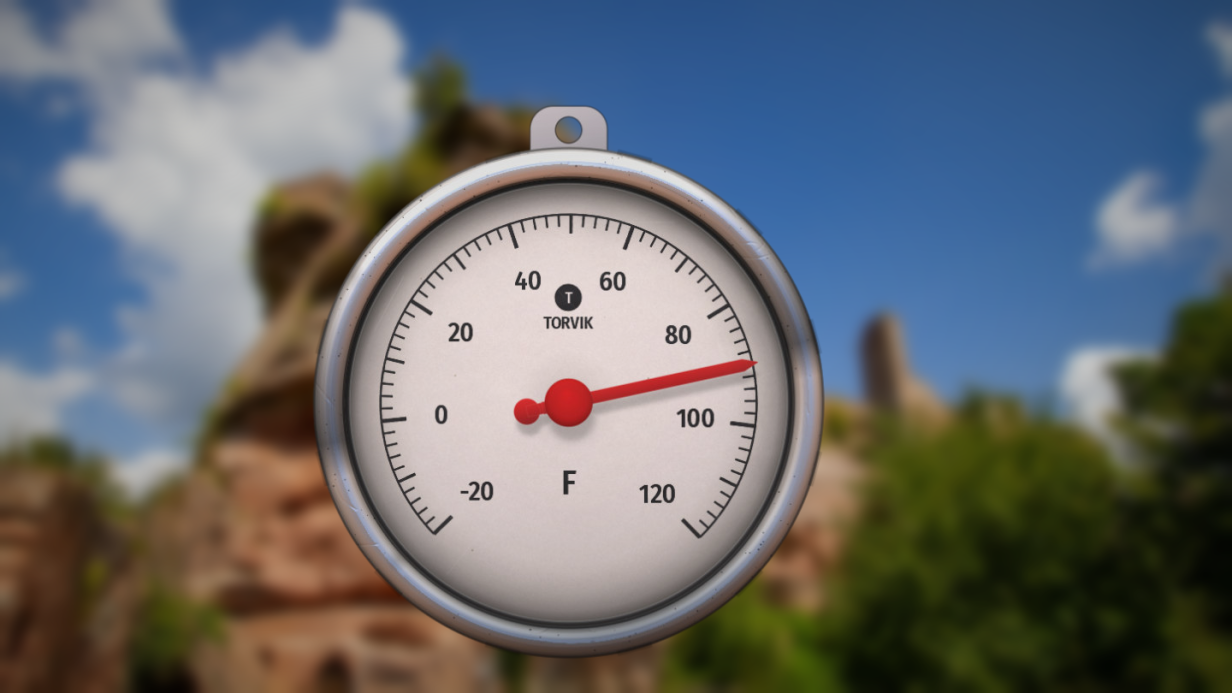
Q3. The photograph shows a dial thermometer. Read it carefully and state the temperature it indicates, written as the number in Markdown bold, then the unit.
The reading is **90** °F
